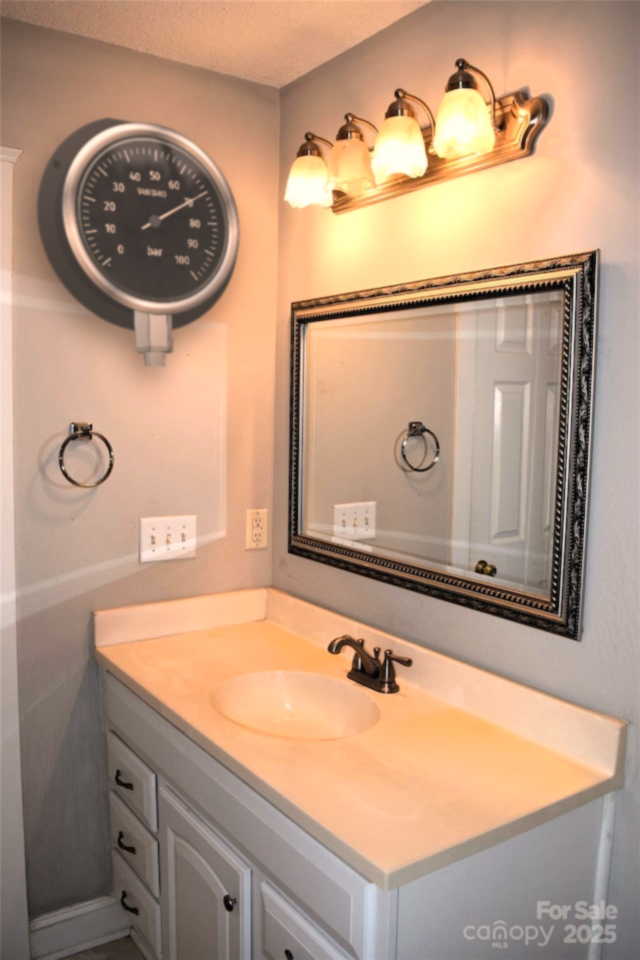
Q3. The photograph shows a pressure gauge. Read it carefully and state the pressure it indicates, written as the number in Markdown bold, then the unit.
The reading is **70** bar
